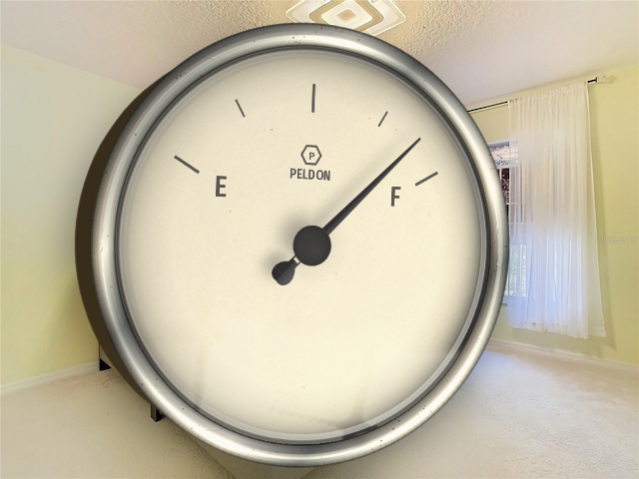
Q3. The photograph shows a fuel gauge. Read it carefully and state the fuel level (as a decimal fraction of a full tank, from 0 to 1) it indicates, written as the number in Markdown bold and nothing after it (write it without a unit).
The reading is **0.875**
